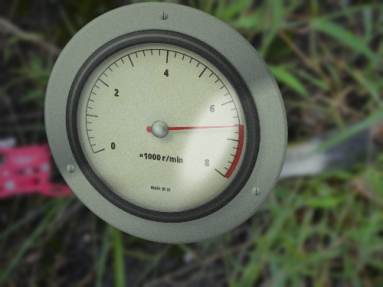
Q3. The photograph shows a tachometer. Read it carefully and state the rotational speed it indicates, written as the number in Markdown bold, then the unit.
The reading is **6600** rpm
